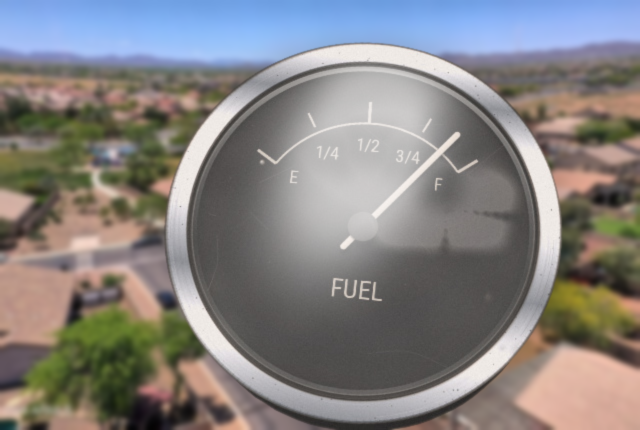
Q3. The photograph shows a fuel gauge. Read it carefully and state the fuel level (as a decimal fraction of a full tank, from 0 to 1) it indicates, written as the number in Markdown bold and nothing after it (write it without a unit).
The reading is **0.875**
